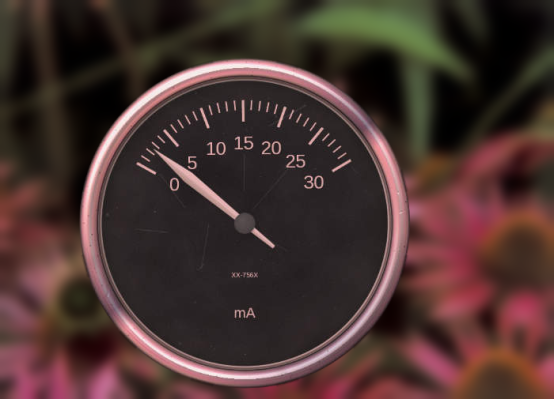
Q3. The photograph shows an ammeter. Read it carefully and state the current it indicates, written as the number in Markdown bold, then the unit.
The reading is **2.5** mA
